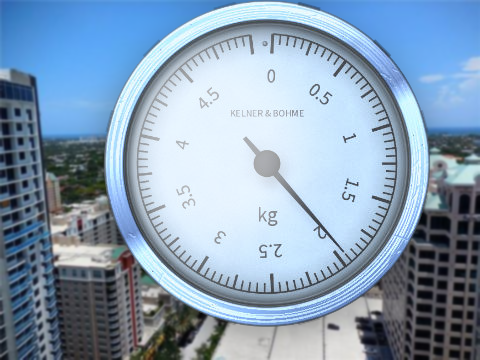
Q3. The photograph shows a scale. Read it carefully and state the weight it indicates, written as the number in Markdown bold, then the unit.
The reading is **1.95** kg
